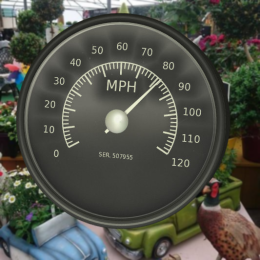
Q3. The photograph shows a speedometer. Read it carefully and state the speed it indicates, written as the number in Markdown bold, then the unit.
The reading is **82** mph
